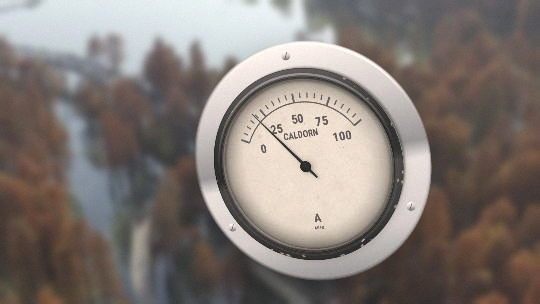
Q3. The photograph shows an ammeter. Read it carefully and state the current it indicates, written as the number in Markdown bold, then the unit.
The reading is **20** A
